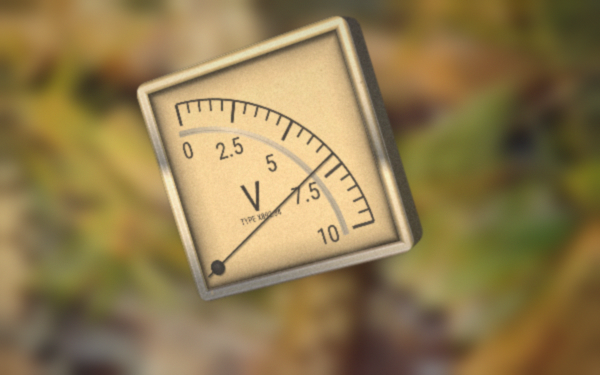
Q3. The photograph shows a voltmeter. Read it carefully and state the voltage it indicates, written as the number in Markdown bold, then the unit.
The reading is **7** V
